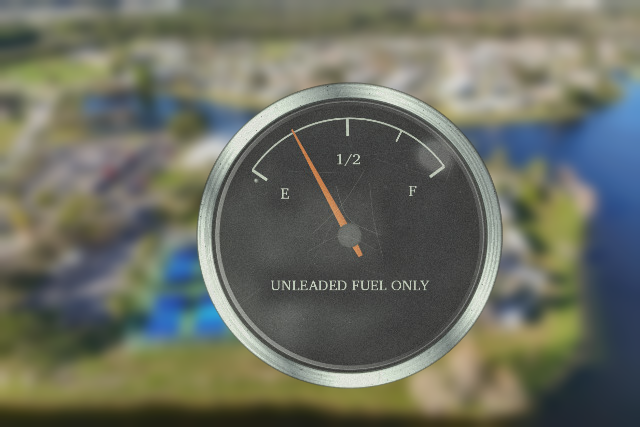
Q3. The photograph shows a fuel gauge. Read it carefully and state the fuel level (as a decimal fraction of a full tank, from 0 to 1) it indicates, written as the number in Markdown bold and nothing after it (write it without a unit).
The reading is **0.25**
